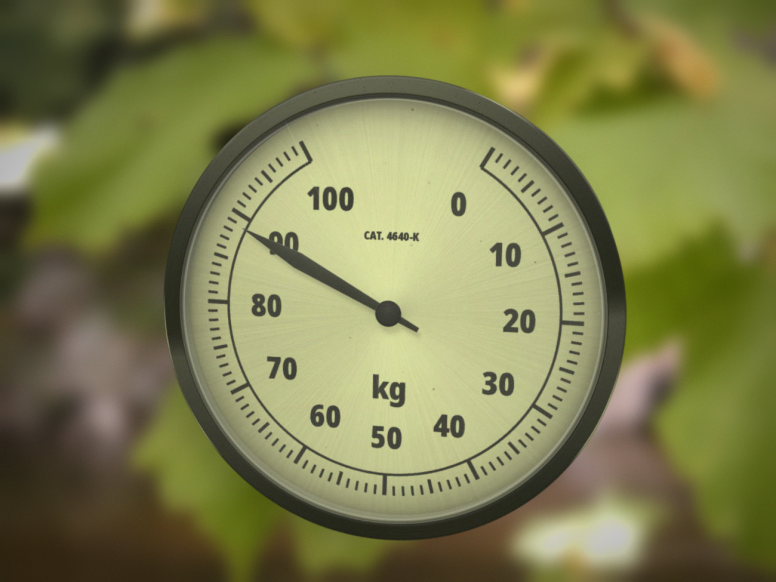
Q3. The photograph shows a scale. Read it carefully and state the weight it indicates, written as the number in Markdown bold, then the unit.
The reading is **89** kg
